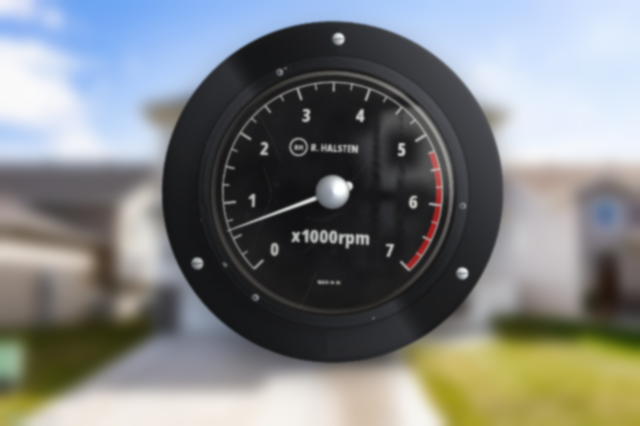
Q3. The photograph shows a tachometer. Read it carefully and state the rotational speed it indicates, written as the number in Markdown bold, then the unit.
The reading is **625** rpm
